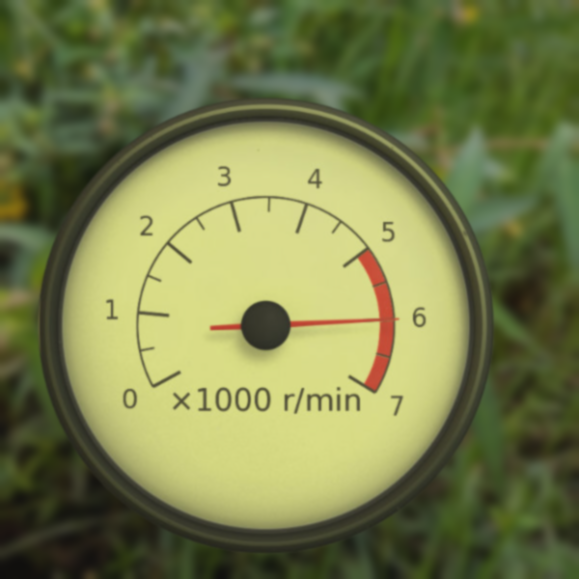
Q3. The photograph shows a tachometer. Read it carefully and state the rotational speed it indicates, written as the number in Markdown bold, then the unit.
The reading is **6000** rpm
